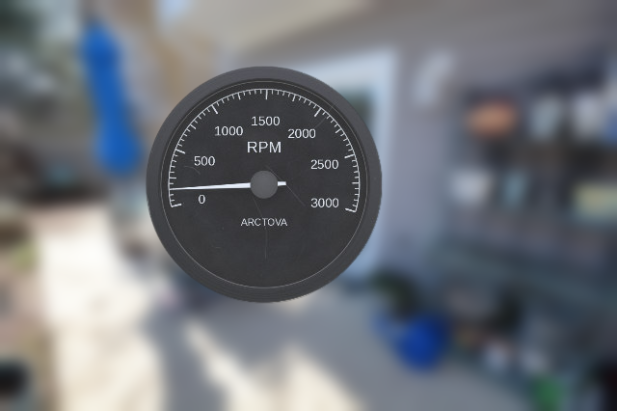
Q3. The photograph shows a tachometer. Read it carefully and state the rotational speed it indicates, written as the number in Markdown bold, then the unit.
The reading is **150** rpm
